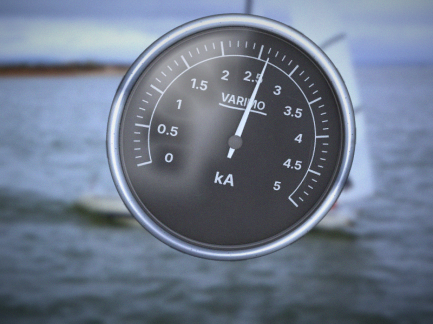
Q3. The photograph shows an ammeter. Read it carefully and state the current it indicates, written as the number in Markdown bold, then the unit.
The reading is **2.6** kA
